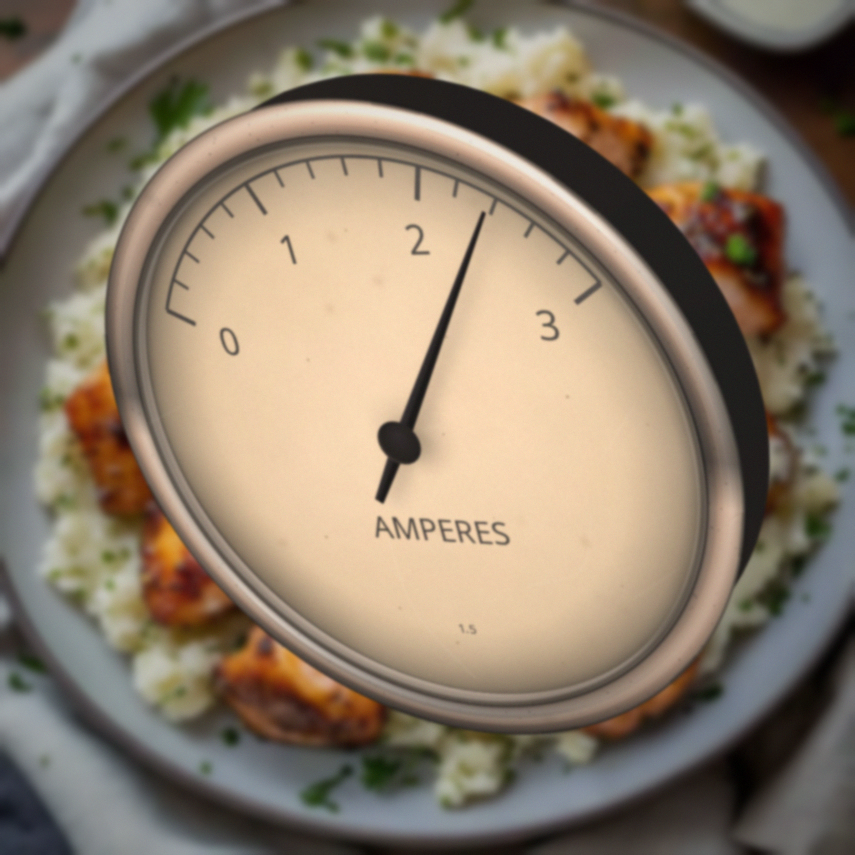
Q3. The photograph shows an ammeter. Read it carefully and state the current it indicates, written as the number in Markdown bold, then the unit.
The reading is **2.4** A
